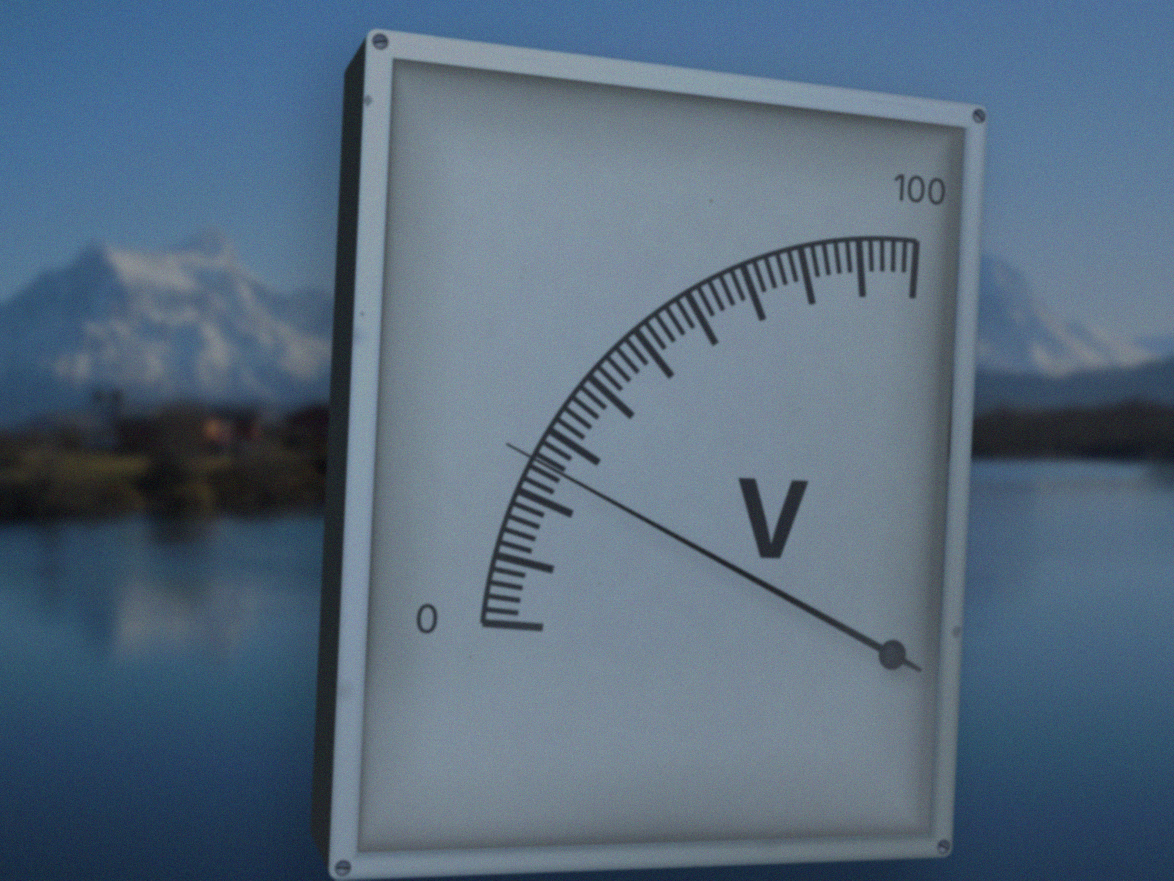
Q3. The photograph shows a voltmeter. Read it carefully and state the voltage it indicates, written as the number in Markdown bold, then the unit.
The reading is **25** V
